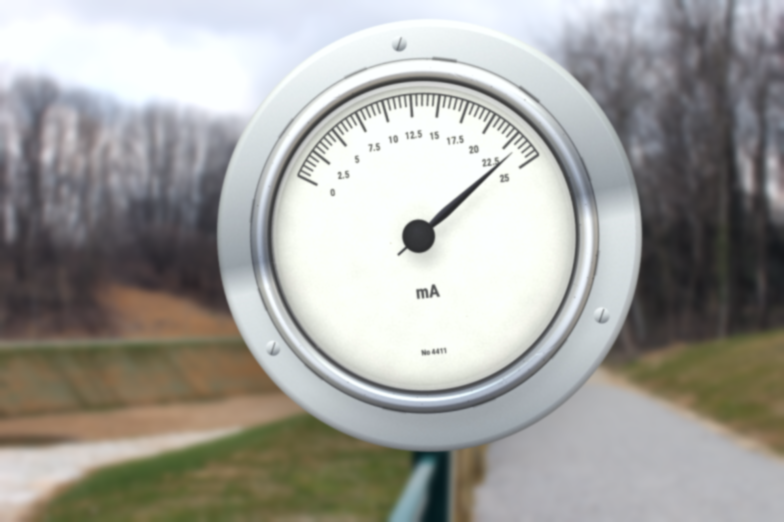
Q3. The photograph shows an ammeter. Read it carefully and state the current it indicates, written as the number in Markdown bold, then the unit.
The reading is **23.5** mA
